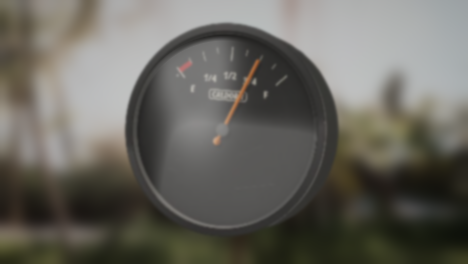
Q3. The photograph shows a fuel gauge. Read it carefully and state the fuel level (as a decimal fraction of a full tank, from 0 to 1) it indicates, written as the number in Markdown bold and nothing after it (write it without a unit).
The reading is **0.75**
